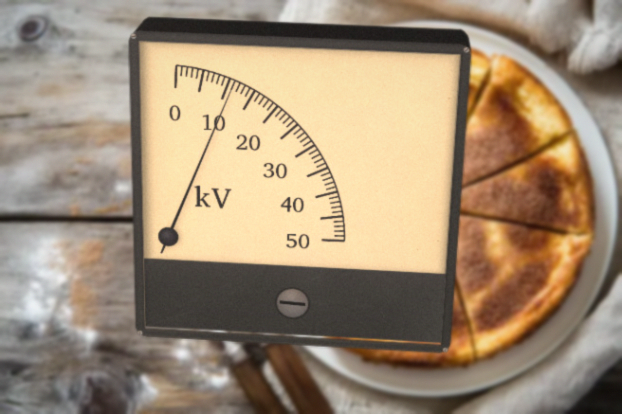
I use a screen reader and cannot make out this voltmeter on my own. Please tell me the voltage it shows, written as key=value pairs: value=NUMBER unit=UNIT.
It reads value=11 unit=kV
